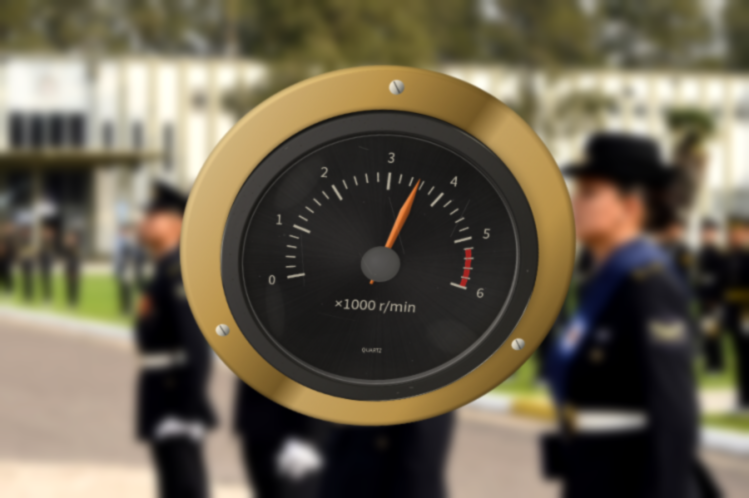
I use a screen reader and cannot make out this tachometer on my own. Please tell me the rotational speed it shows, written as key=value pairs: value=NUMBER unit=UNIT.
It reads value=3500 unit=rpm
